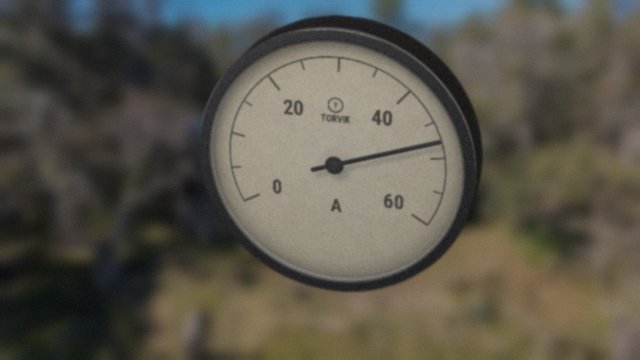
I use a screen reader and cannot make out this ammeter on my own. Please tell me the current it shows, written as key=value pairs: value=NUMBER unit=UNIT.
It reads value=47.5 unit=A
